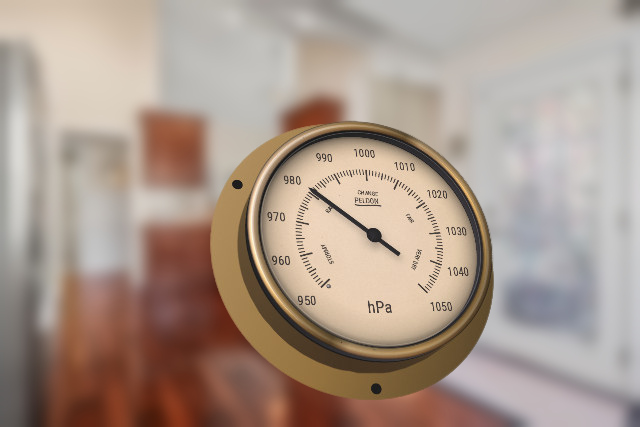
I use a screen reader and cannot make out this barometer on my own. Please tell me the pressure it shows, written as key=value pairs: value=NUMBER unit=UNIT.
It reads value=980 unit=hPa
